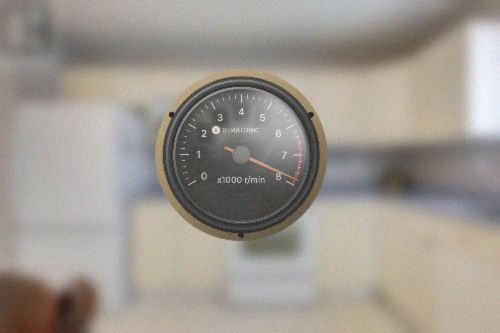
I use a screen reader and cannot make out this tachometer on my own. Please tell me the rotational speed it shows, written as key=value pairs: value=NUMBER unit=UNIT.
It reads value=7800 unit=rpm
